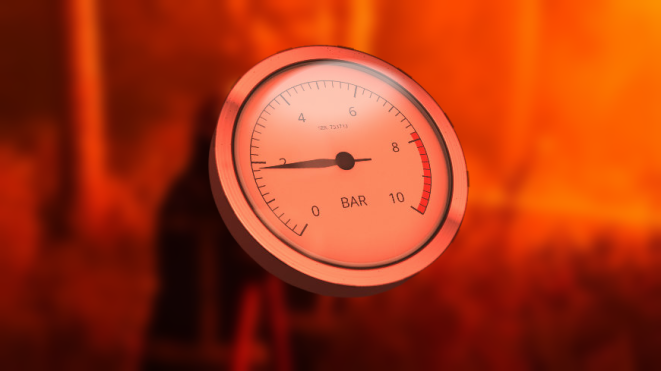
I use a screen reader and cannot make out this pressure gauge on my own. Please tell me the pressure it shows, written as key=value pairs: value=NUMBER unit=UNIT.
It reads value=1.8 unit=bar
